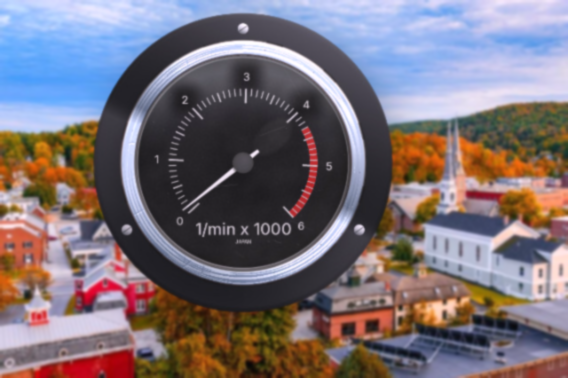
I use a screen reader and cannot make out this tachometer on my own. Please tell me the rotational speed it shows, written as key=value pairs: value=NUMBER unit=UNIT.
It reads value=100 unit=rpm
